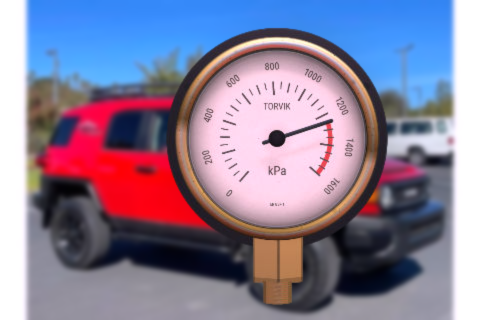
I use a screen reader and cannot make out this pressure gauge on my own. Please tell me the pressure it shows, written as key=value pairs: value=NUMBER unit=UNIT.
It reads value=1250 unit=kPa
